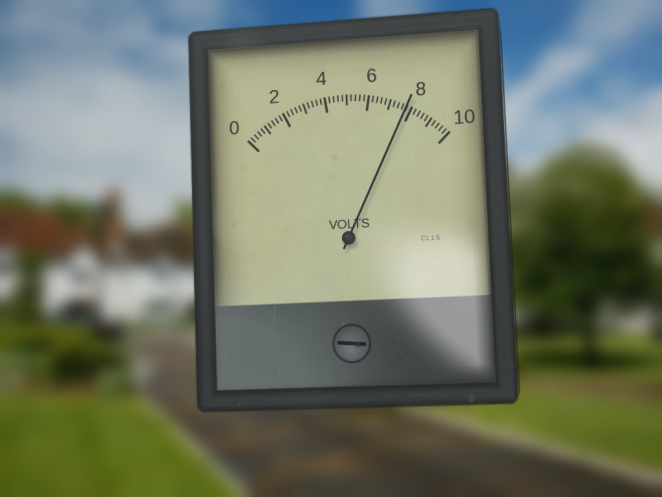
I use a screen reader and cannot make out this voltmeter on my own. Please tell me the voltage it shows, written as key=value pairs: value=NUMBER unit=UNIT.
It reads value=7.8 unit=V
